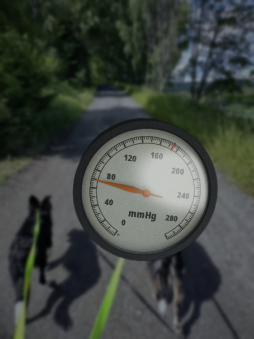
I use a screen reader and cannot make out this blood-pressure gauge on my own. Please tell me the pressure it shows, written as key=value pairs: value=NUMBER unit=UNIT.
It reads value=70 unit=mmHg
